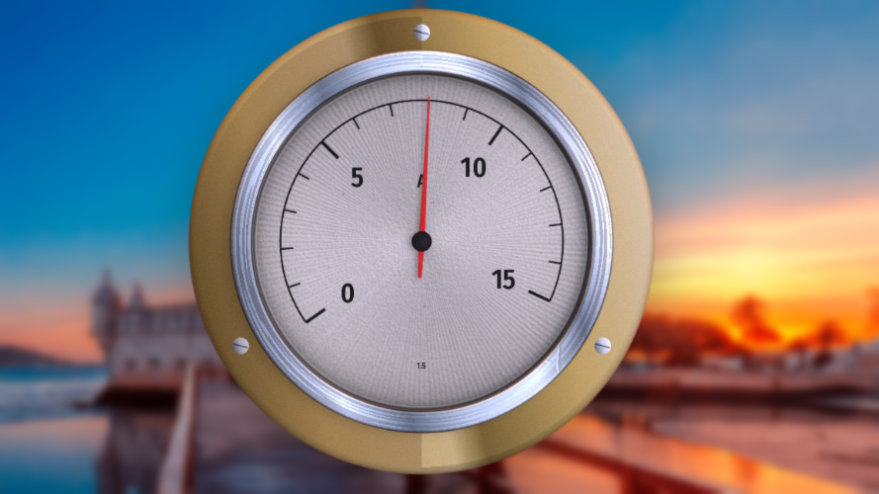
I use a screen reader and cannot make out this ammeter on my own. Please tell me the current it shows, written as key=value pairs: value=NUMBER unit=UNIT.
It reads value=8 unit=A
